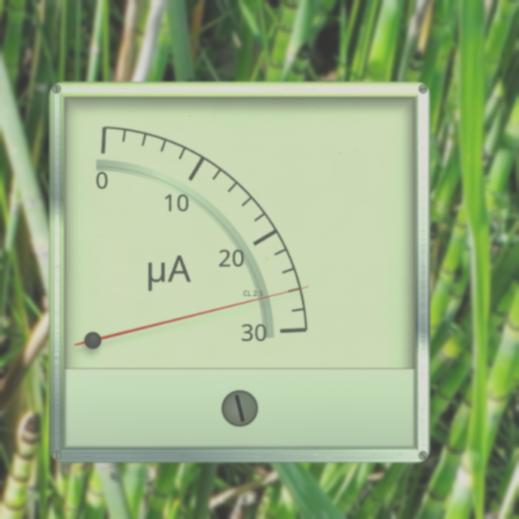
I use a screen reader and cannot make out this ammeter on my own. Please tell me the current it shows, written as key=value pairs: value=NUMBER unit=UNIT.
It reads value=26 unit=µA
